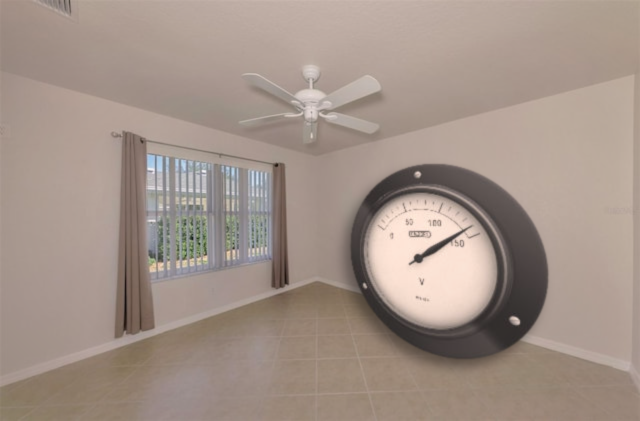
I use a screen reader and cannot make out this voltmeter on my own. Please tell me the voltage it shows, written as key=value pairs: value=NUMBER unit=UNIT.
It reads value=140 unit=V
